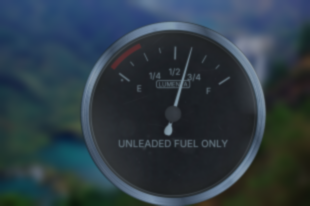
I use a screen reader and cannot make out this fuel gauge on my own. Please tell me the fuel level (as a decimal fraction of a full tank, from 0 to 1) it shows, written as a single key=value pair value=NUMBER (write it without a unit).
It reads value=0.625
